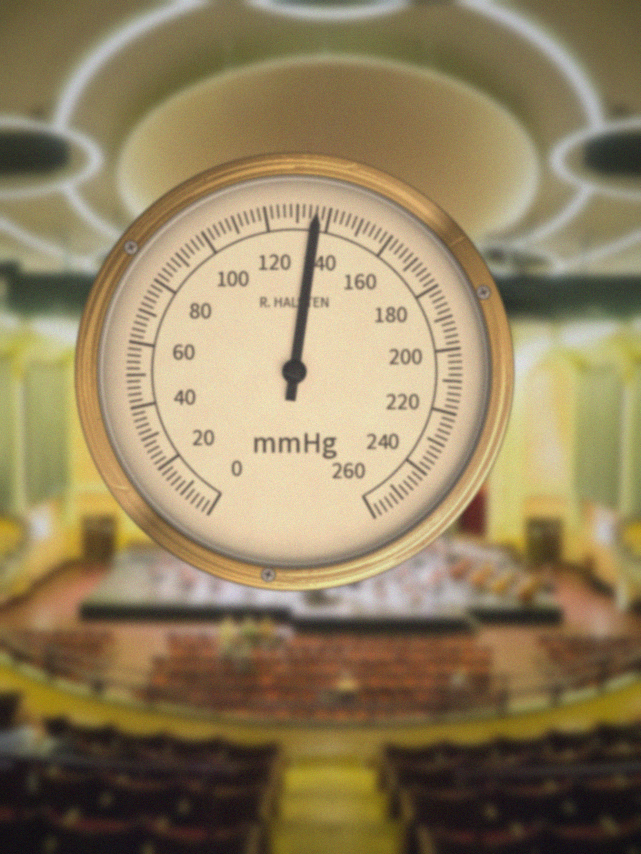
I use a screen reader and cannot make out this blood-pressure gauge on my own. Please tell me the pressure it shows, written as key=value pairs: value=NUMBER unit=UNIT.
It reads value=136 unit=mmHg
